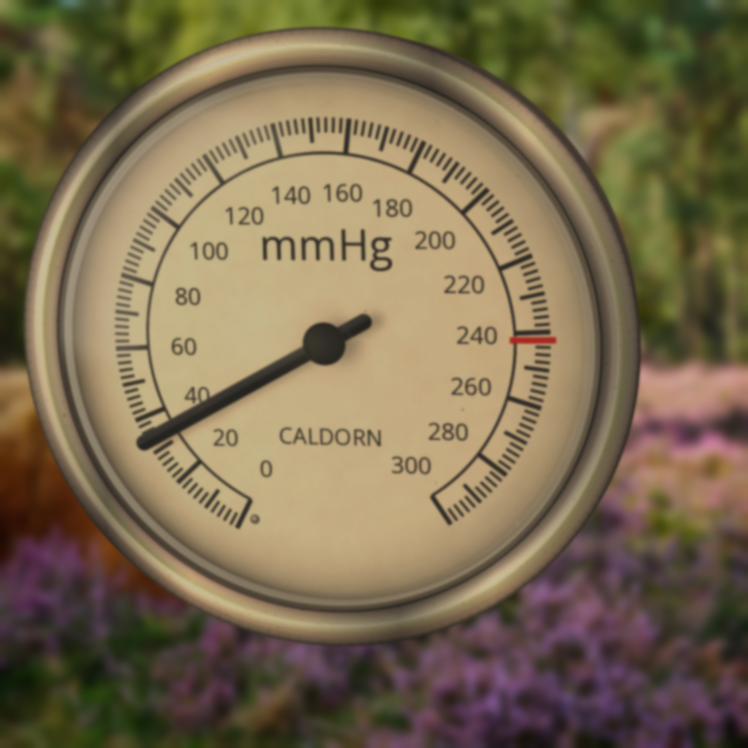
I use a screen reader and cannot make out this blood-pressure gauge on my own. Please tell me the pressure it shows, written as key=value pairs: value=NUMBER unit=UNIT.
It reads value=34 unit=mmHg
